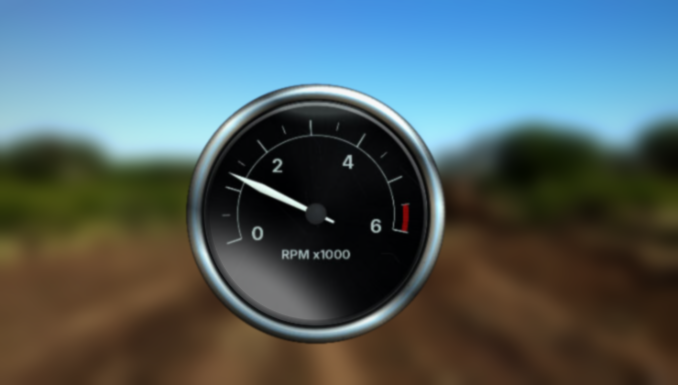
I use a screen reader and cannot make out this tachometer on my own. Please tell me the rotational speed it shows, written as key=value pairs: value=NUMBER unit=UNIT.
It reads value=1250 unit=rpm
